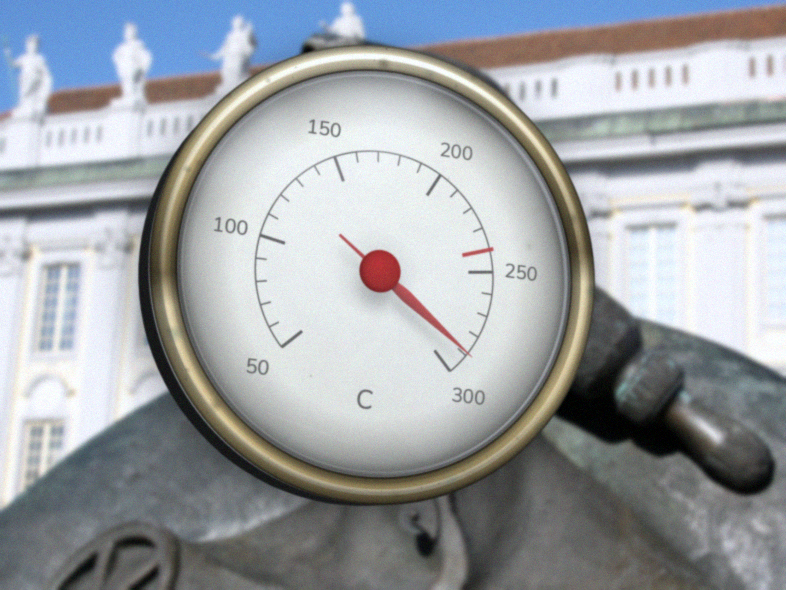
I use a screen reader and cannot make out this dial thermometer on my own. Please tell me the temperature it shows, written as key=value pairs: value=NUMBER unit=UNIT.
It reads value=290 unit=°C
